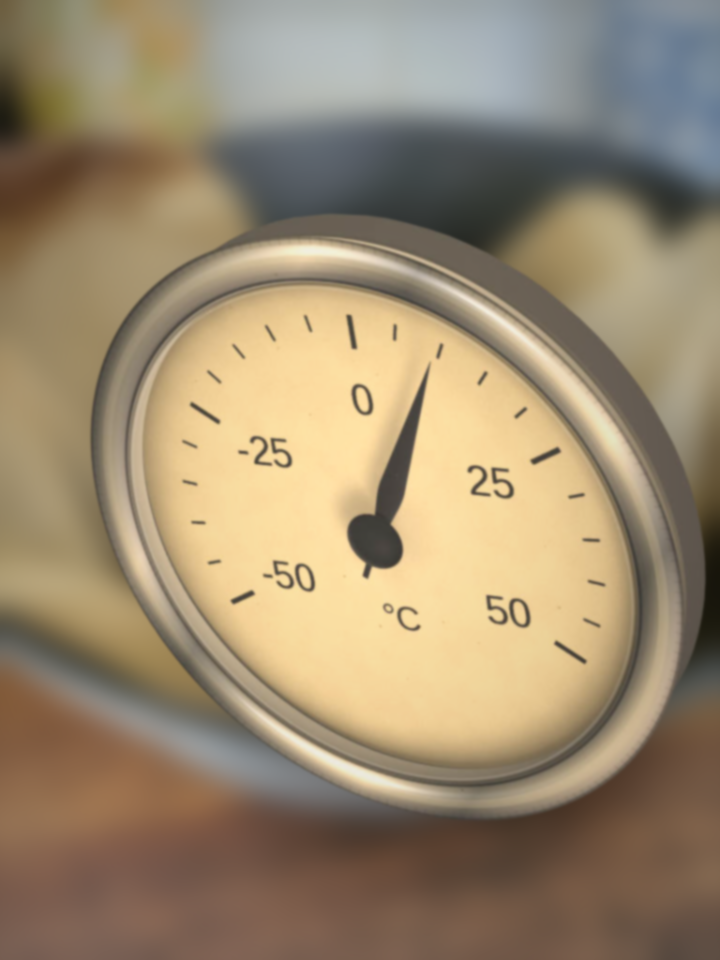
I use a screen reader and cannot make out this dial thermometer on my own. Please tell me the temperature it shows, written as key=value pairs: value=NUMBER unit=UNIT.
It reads value=10 unit=°C
